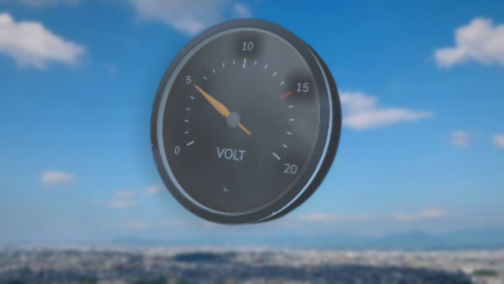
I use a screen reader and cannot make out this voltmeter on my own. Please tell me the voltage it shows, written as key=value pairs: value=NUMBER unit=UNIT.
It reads value=5 unit=V
